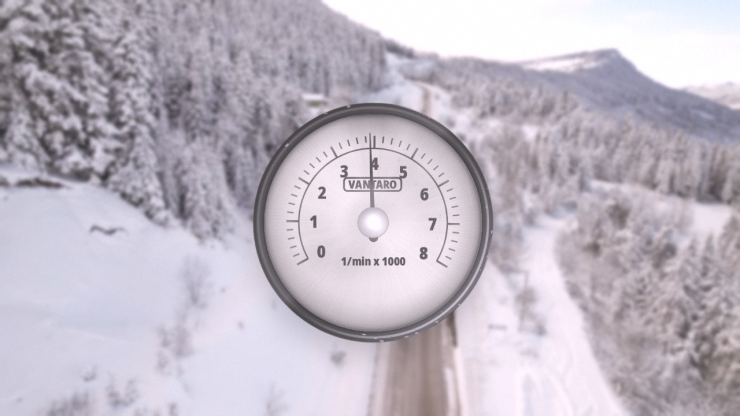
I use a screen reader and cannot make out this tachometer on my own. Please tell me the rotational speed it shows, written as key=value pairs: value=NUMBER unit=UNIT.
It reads value=3900 unit=rpm
